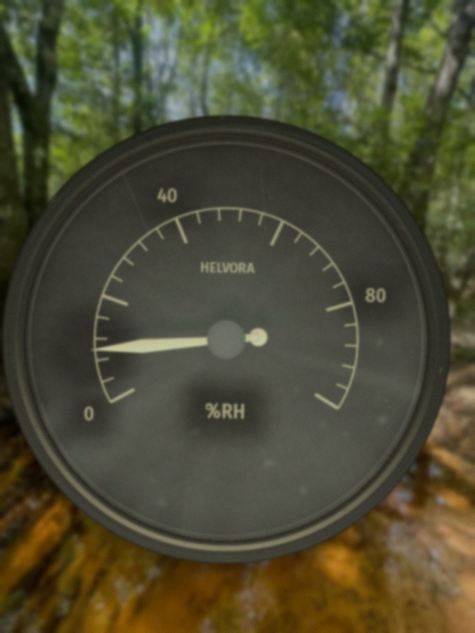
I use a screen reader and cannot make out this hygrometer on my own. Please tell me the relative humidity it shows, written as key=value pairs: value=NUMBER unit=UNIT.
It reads value=10 unit=%
